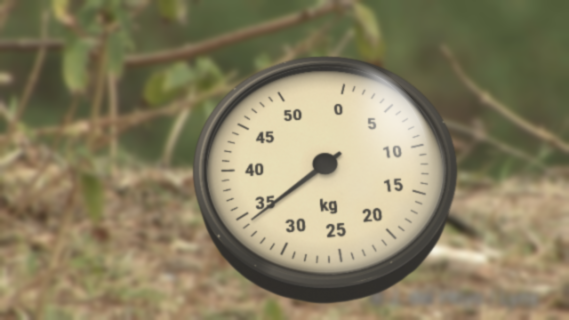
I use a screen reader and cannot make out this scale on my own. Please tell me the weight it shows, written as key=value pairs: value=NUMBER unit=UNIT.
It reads value=34 unit=kg
